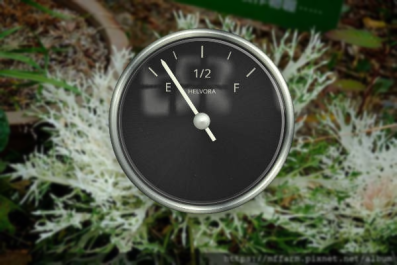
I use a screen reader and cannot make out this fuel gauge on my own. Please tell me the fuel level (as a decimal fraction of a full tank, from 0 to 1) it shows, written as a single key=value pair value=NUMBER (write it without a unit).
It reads value=0.125
